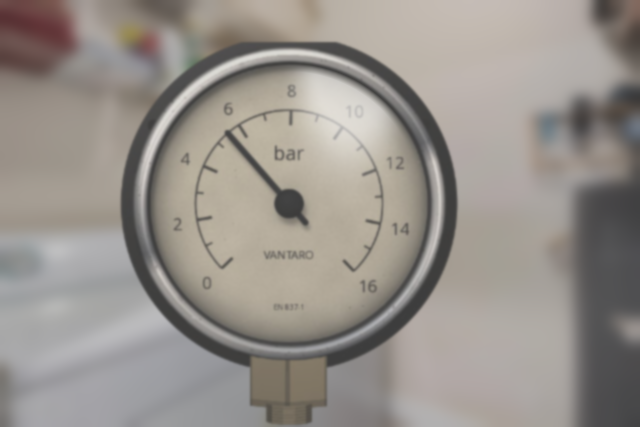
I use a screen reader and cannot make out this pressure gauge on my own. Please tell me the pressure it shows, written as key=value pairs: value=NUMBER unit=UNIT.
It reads value=5.5 unit=bar
